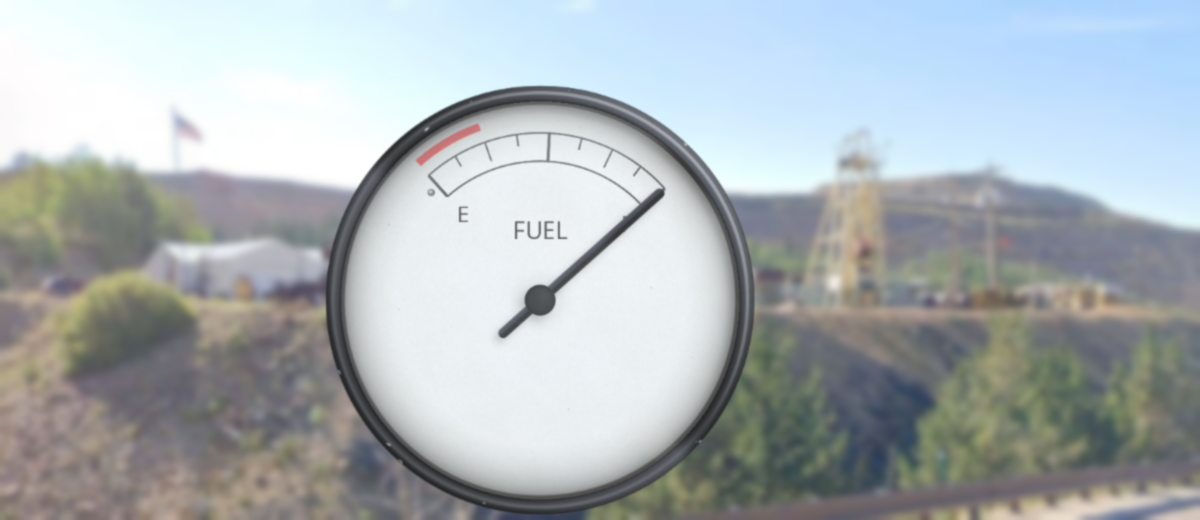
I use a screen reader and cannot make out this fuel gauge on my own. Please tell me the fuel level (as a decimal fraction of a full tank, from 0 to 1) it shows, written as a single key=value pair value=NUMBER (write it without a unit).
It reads value=1
